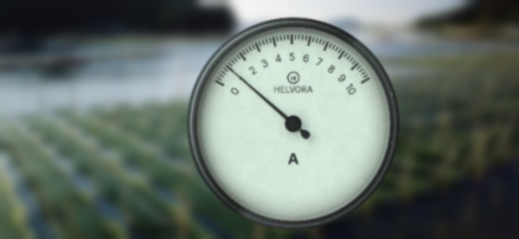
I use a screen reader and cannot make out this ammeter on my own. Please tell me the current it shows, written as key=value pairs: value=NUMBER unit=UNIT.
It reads value=1 unit=A
